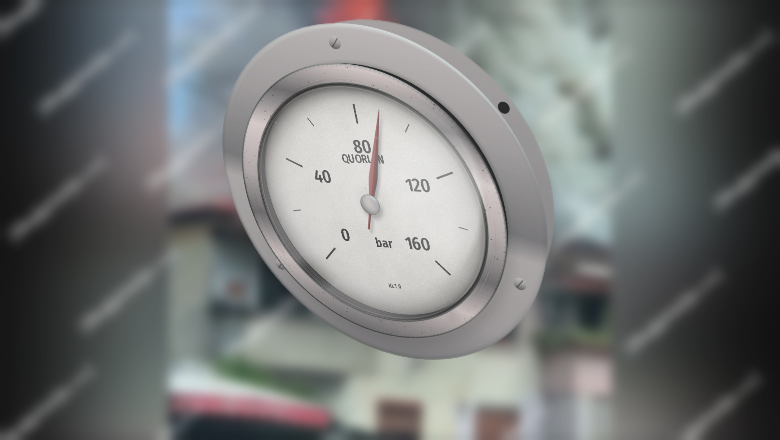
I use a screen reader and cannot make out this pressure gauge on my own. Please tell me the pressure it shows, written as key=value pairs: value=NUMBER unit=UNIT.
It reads value=90 unit=bar
